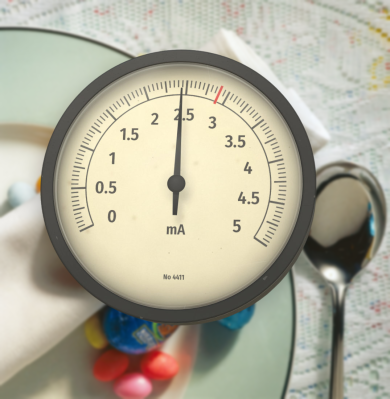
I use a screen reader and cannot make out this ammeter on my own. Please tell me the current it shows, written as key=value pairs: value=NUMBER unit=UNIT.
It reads value=2.45 unit=mA
